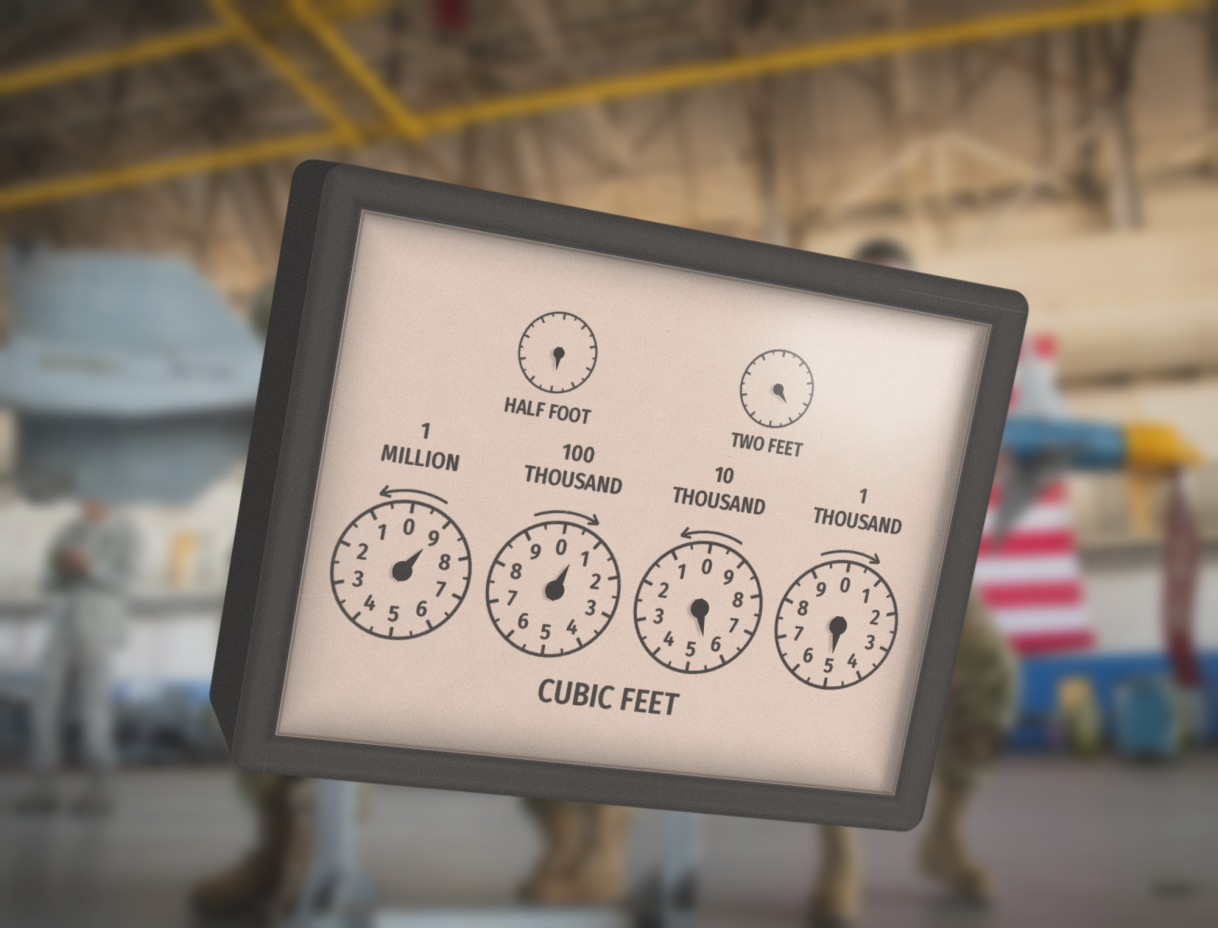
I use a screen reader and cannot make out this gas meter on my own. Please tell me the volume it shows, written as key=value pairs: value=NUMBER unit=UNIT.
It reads value=905500 unit=ft³
